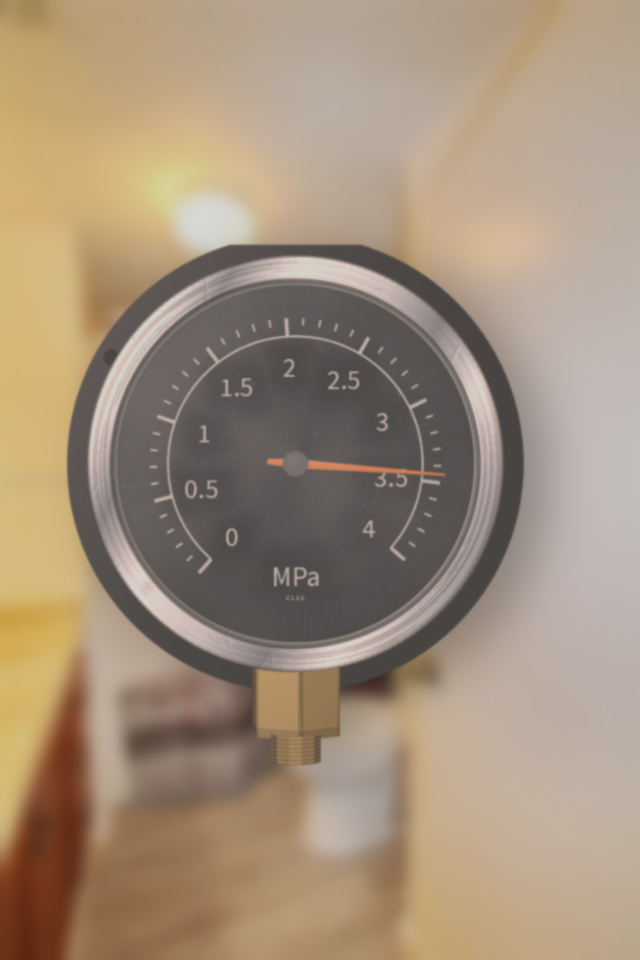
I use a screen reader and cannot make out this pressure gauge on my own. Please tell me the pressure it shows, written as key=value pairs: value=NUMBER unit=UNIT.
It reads value=3.45 unit=MPa
